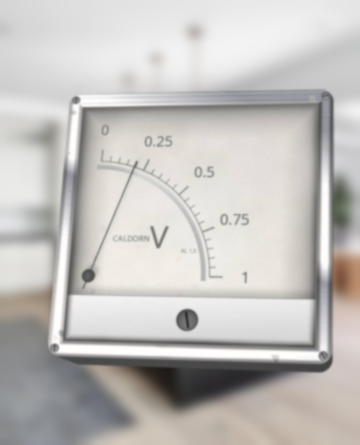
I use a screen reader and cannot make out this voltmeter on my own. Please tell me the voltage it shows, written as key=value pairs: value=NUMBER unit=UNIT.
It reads value=0.2 unit=V
